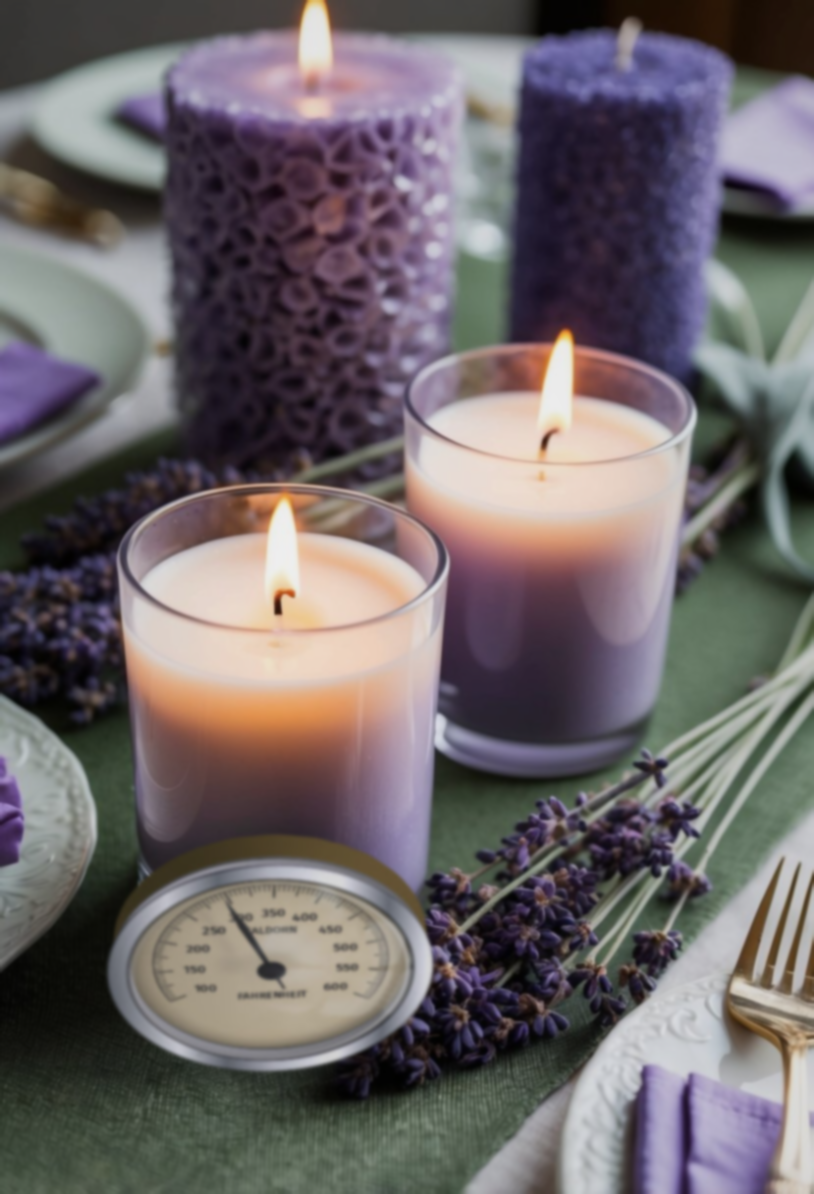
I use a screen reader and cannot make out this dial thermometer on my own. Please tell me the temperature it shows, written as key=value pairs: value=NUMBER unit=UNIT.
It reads value=300 unit=°F
